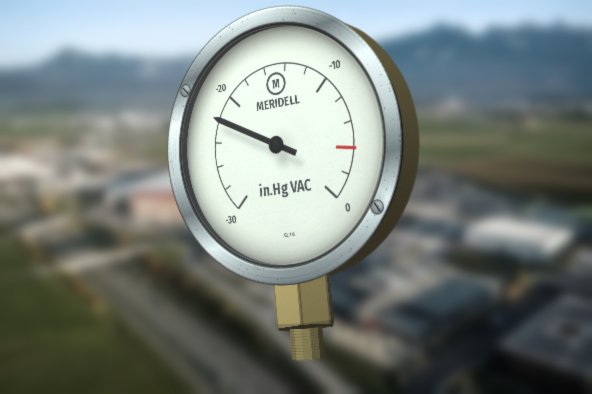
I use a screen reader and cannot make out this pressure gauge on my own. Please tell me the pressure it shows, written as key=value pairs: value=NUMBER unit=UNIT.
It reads value=-22 unit=inHg
